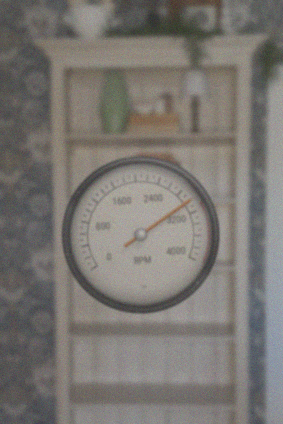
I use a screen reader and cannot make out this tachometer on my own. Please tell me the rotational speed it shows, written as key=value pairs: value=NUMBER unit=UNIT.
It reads value=3000 unit=rpm
